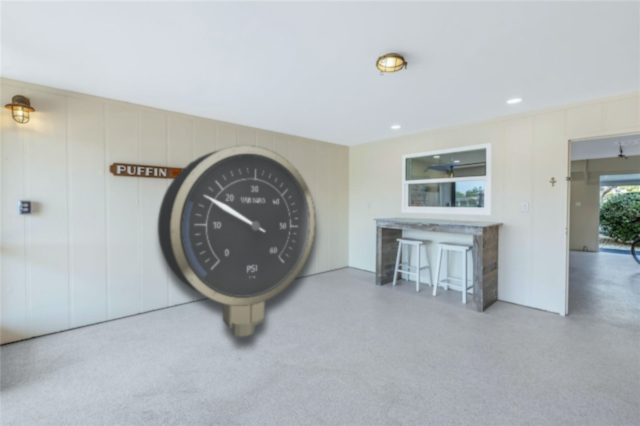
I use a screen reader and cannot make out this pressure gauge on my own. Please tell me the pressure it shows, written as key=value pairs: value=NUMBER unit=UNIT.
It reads value=16 unit=psi
